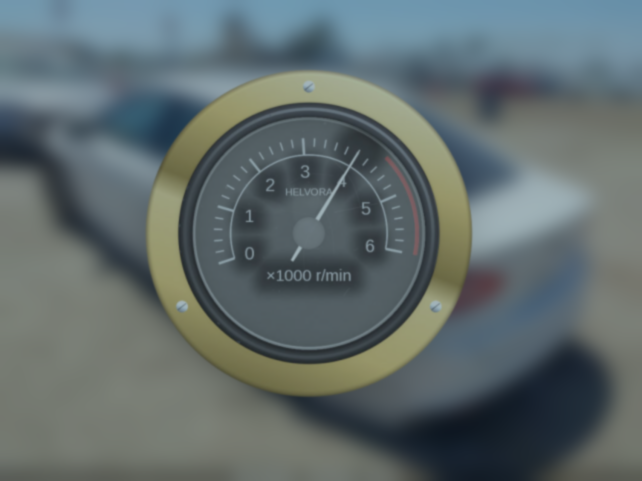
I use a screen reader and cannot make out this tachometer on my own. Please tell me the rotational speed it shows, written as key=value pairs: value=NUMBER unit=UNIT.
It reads value=4000 unit=rpm
